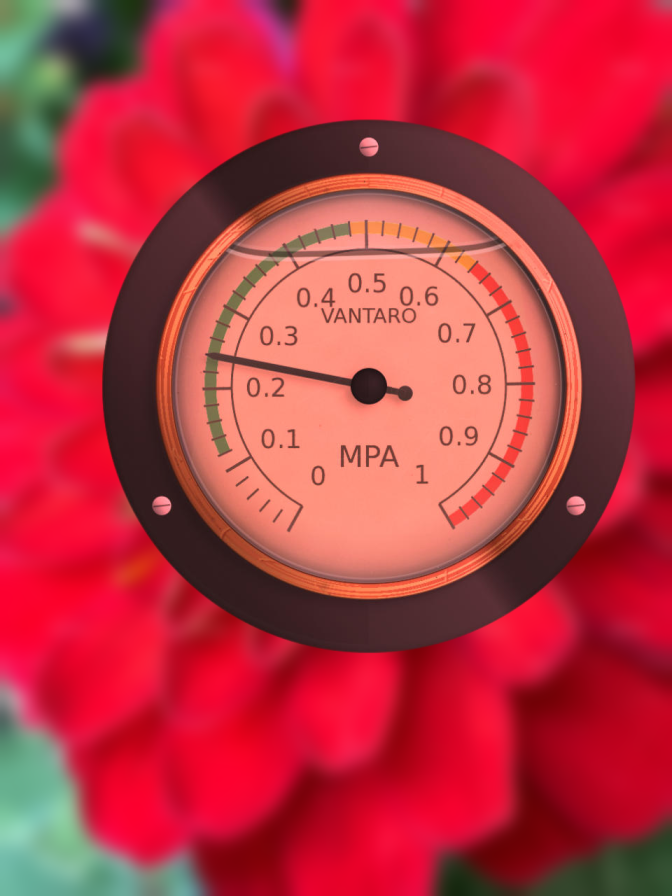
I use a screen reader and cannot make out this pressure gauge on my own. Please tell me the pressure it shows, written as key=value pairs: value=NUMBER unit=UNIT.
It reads value=0.24 unit=MPa
